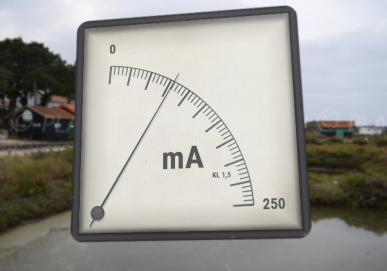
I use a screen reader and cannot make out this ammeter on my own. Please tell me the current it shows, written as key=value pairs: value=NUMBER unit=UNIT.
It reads value=80 unit=mA
